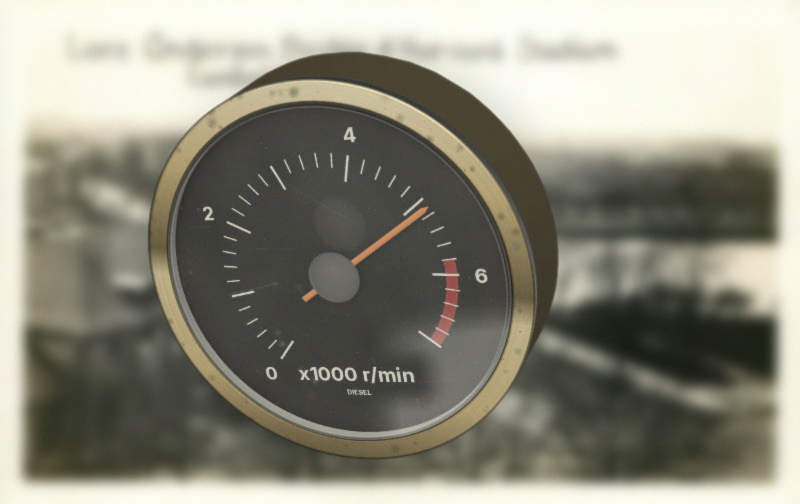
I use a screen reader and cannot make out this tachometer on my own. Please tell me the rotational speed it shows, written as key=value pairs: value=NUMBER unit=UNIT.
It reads value=5100 unit=rpm
